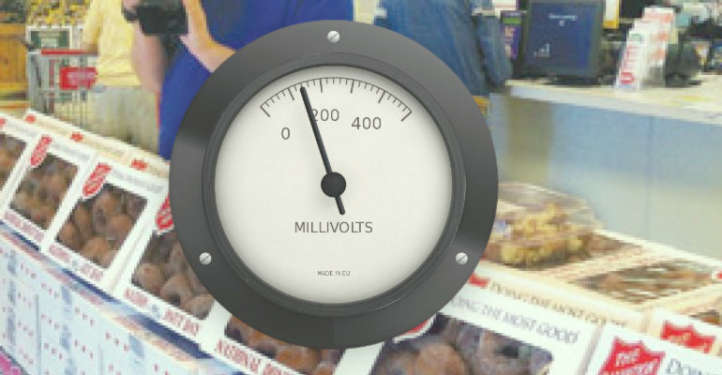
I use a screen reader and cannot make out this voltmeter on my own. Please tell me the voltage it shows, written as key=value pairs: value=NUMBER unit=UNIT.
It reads value=140 unit=mV
